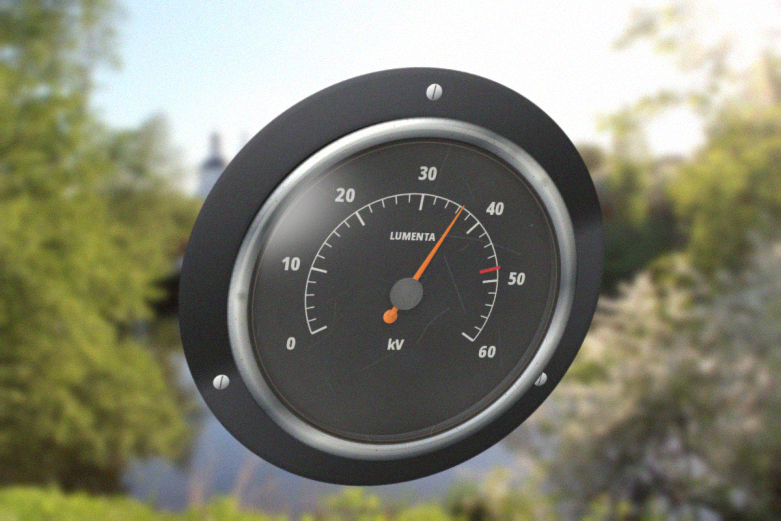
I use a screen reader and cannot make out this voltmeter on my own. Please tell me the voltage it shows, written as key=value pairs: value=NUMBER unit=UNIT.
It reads value=36 unit=kV
